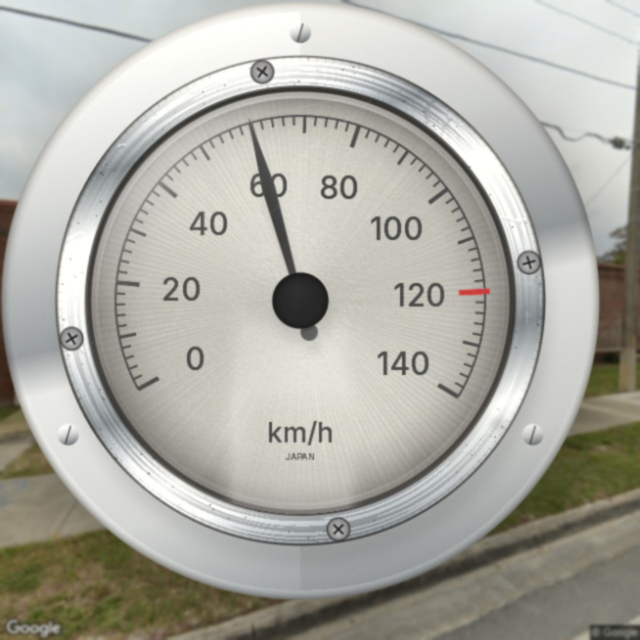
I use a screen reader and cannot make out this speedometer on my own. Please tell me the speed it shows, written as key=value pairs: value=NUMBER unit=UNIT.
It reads value=60 unit=km/h
